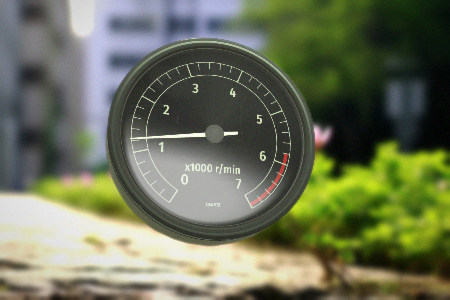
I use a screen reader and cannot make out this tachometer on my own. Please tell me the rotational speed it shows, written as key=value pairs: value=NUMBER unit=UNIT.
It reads value=1200 unit=rpm
